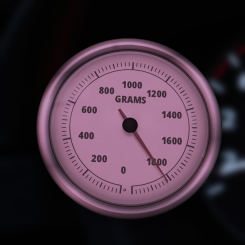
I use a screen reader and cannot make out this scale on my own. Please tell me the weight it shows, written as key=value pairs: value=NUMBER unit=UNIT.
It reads value=1820 unit=g
